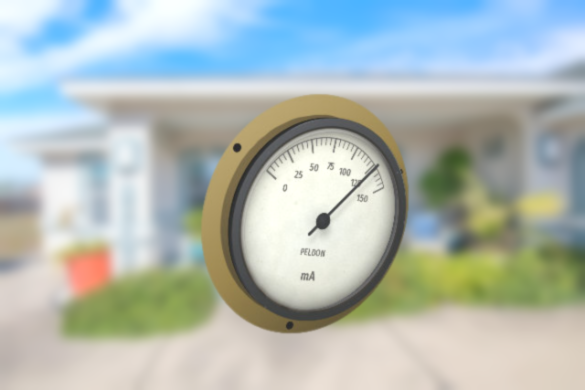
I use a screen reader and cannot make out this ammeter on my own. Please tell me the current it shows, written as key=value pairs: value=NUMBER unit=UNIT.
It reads value=125 unit=mA
